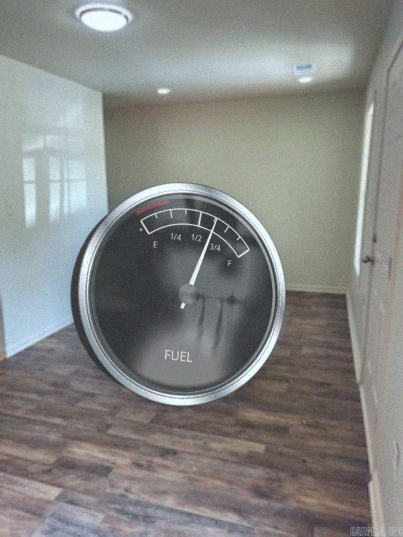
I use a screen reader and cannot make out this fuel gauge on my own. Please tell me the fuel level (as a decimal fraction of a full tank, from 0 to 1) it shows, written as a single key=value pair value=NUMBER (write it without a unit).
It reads value=0.625
